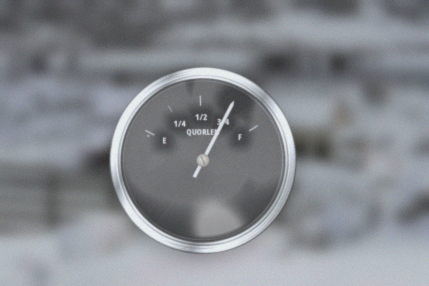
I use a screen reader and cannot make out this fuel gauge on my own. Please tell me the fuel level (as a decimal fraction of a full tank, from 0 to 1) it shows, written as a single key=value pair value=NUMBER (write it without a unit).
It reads value=0.75
